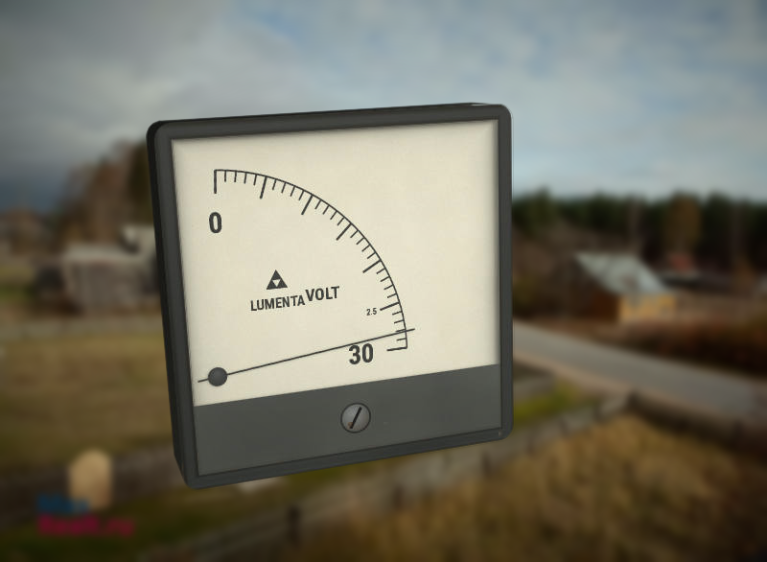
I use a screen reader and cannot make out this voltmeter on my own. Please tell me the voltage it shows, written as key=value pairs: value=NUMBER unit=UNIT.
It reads value=28 unit=V
